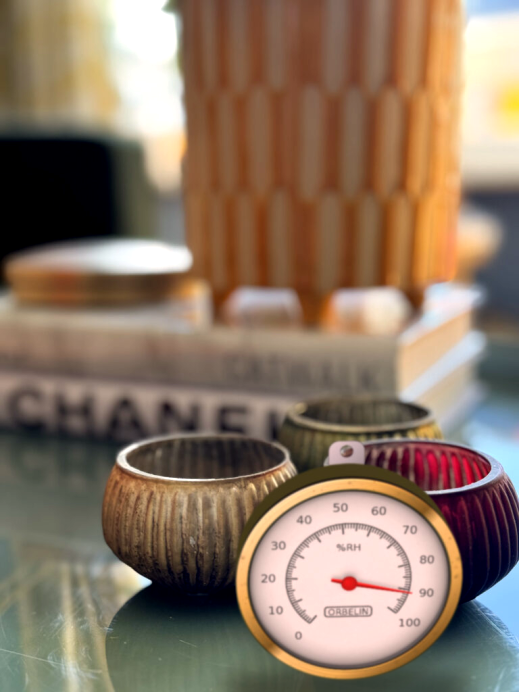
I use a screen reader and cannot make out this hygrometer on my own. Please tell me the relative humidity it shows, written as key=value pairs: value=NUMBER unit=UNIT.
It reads value=90 unit=%
